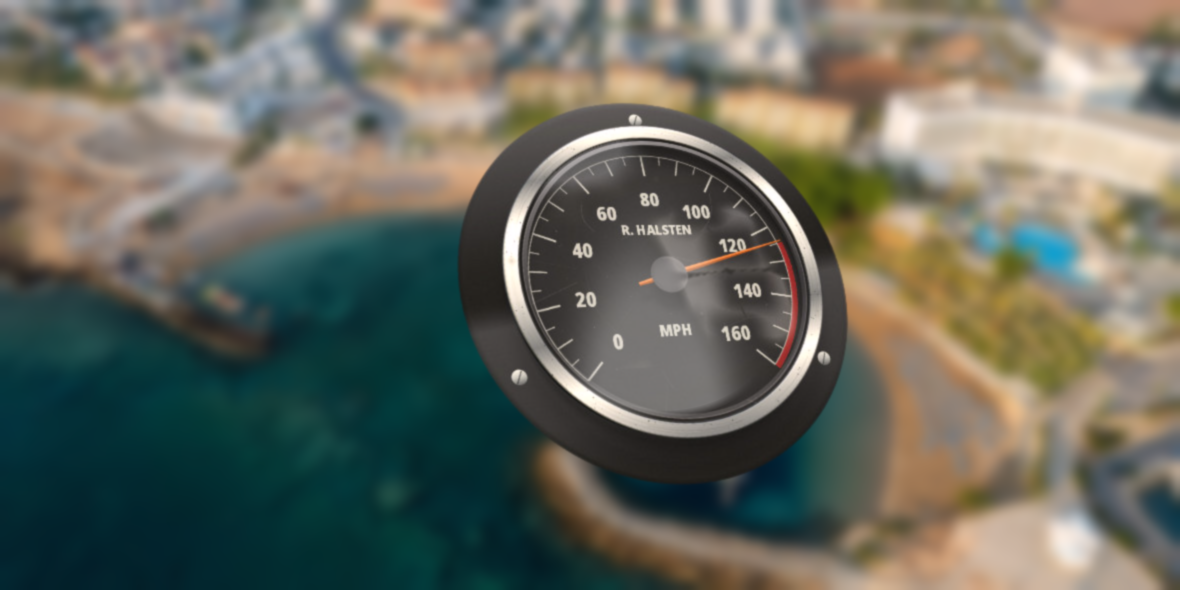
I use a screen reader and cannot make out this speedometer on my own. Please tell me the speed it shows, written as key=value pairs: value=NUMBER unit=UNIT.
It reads value=125 unit=mph
